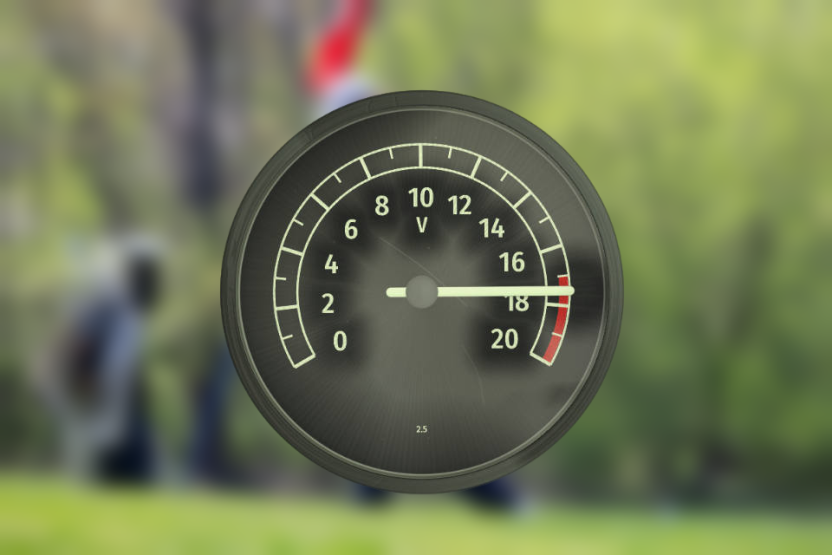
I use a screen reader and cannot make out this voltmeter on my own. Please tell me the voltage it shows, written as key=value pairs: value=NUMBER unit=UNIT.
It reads value=17.5 unit=V
